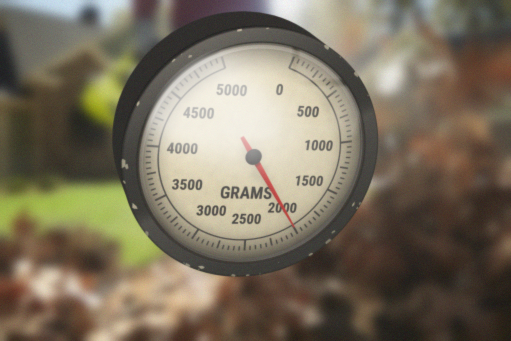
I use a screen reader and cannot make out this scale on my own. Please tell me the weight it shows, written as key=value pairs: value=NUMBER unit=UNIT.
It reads value=2000 unit=g
